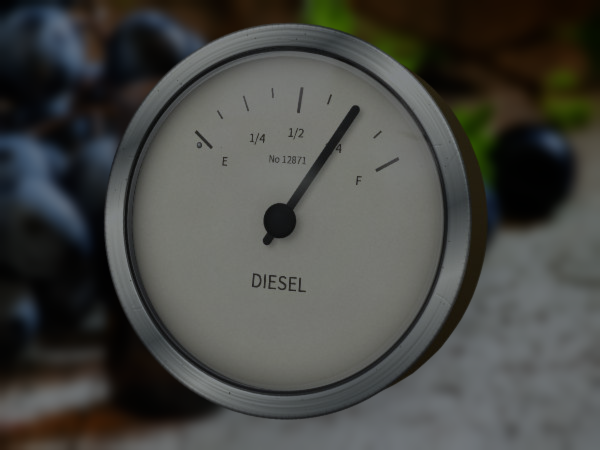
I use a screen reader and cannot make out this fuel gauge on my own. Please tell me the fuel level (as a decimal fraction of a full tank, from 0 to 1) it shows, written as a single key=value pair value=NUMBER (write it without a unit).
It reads value=0.75
